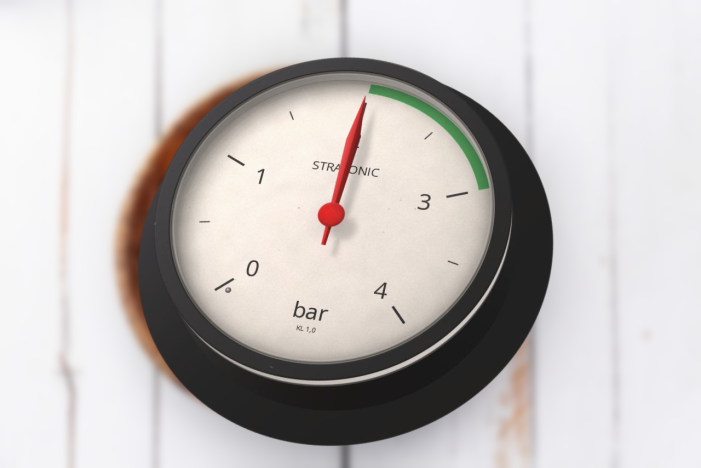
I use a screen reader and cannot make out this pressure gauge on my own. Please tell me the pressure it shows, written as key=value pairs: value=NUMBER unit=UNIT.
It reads value=2 unit=bar
